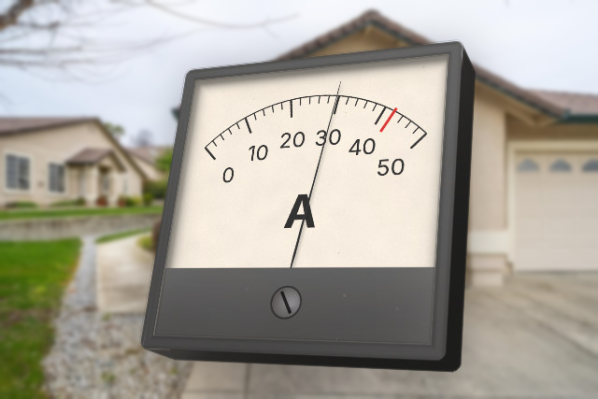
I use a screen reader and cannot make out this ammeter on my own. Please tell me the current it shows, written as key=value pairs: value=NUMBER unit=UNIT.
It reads value=30 unit=A
